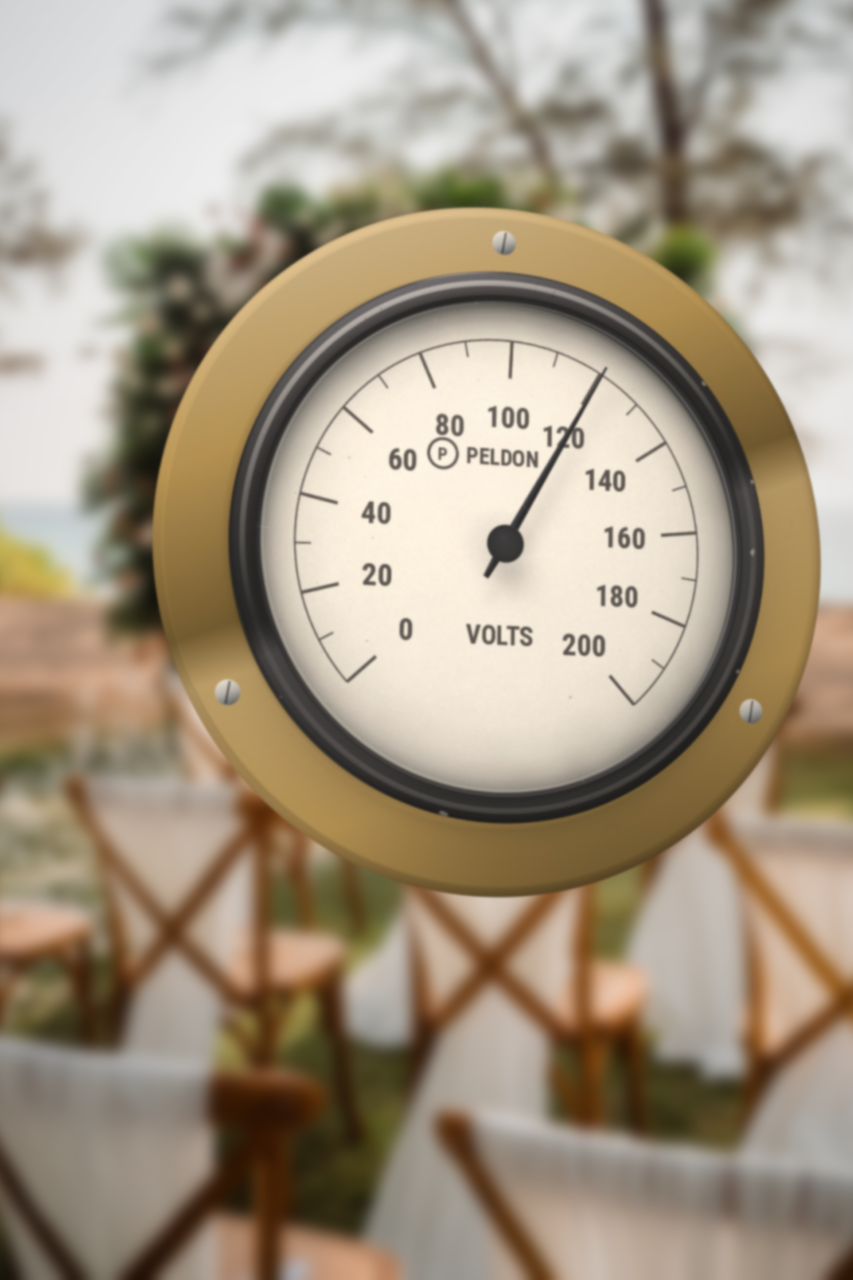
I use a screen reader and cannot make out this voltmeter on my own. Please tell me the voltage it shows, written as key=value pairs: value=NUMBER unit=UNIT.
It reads value=120 unit=V
